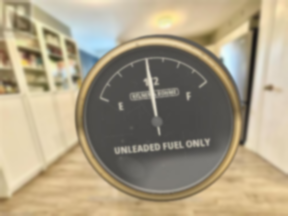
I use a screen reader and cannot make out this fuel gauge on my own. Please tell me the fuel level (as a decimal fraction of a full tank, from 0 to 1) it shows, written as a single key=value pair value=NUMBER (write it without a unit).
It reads value=0.5
